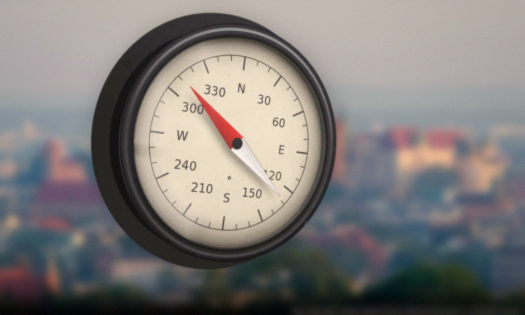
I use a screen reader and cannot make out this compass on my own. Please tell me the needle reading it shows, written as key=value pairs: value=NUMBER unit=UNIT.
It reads value=310 unit=°
